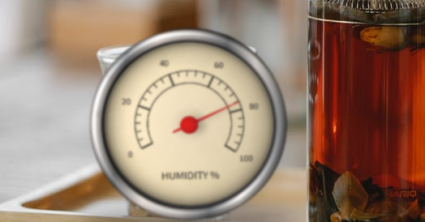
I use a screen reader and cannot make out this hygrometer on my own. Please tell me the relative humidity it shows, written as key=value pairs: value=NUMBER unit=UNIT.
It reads value=76 unit=%
